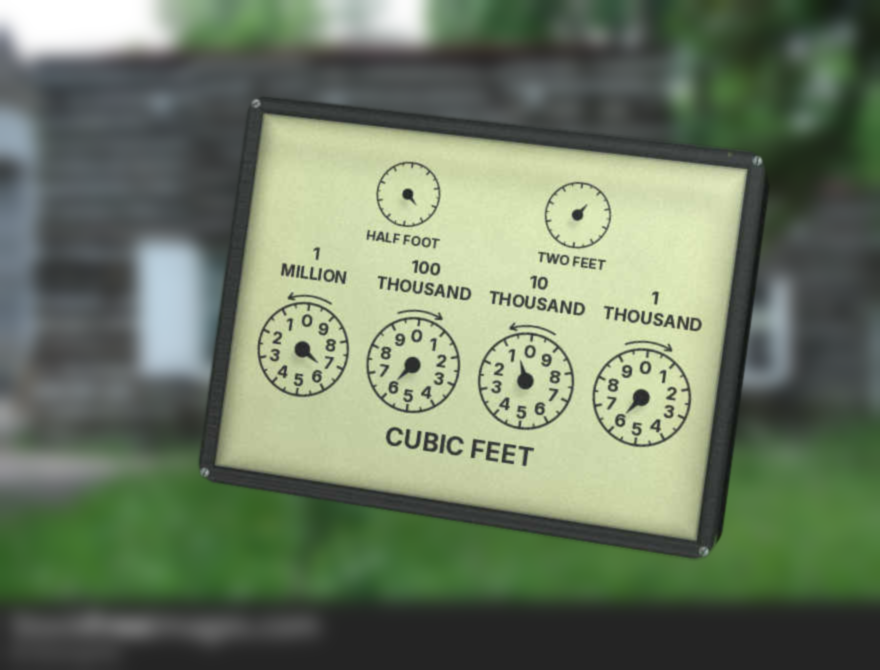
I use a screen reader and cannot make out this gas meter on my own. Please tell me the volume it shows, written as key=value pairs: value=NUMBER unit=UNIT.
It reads value=660600 unit=ft³
